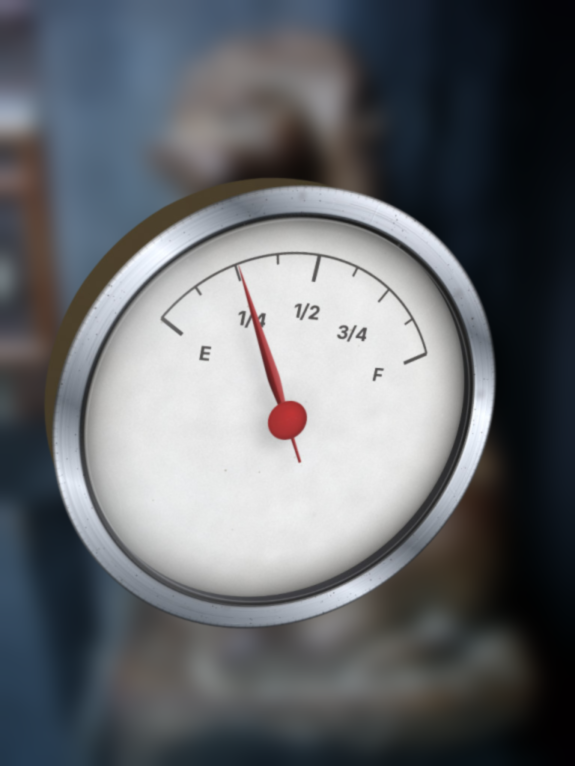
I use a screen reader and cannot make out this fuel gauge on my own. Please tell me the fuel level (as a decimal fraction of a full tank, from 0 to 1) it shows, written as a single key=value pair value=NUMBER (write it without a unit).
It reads value=0.25
